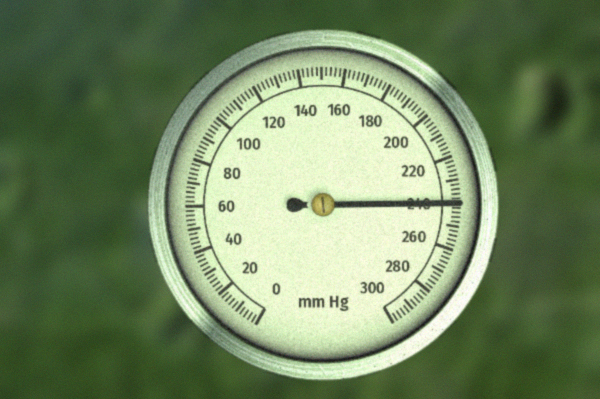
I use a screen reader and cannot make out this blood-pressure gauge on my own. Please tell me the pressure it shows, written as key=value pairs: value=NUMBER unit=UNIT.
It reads value=240 unit=mmHg
